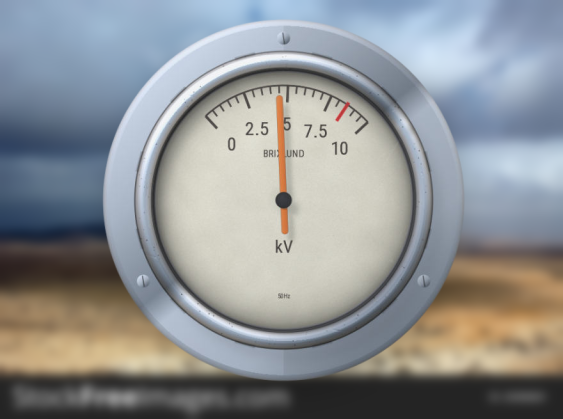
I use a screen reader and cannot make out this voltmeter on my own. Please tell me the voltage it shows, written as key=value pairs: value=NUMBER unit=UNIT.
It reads value=4.5 unit=kV
